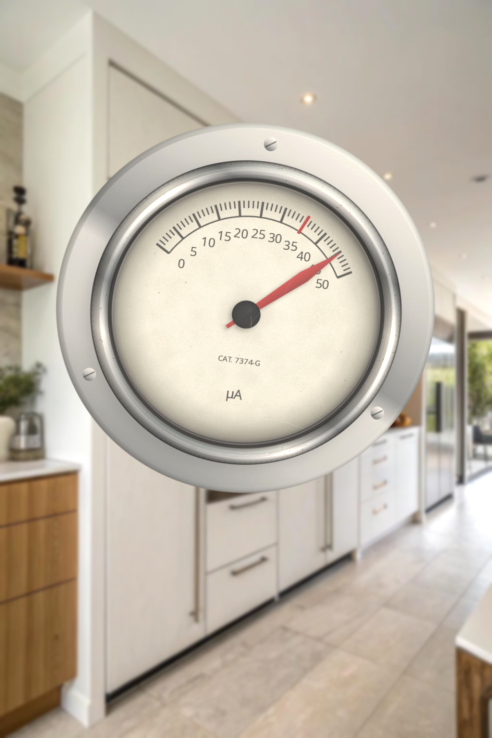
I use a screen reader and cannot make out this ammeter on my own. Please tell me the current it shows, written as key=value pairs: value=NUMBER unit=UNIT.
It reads value=45 unit=µA
